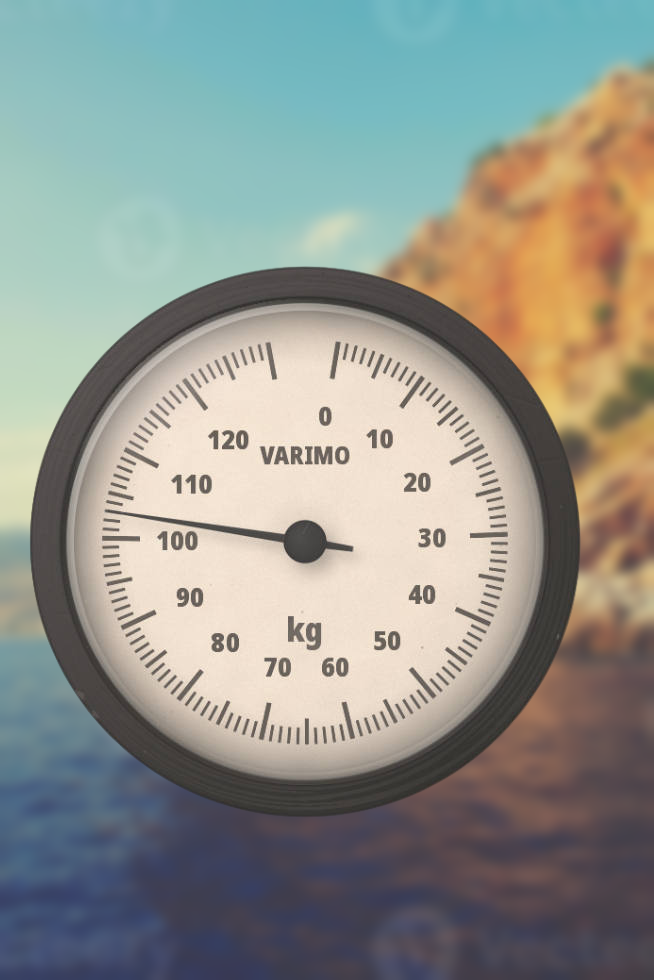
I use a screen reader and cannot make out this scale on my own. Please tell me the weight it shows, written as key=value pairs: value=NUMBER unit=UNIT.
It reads value=103 unit=kg
